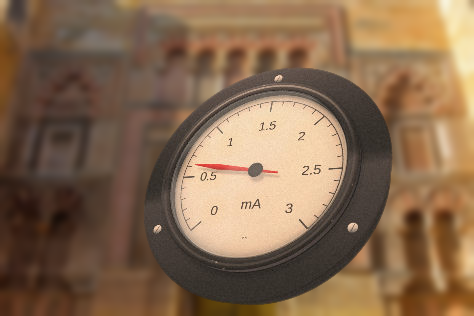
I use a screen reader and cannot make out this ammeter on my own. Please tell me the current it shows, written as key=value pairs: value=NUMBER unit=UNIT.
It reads value=0.6 unit=mA
